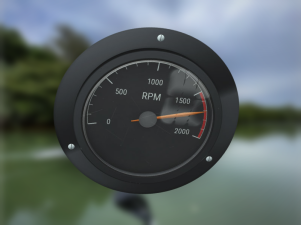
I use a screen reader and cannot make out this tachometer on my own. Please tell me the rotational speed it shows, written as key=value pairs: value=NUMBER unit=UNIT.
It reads value=1700 unit=rpm
